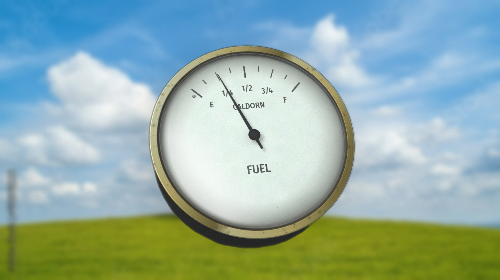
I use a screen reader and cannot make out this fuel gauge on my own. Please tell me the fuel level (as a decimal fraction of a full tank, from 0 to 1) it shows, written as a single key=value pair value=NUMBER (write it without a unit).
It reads value=0.25
